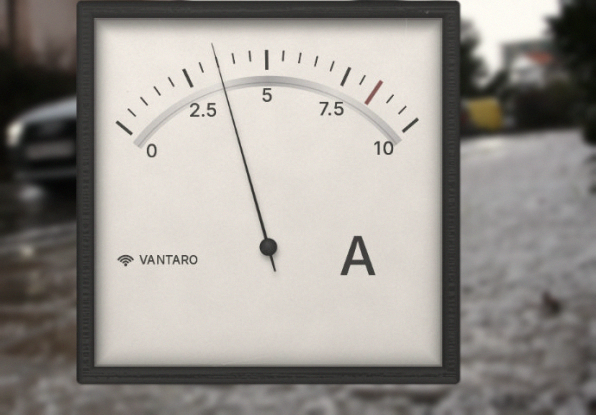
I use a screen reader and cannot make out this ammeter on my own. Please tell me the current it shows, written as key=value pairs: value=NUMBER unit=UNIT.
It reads value=3.5 unit=A
